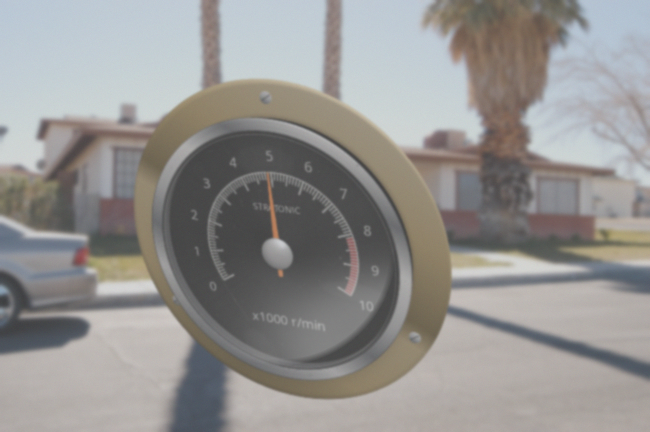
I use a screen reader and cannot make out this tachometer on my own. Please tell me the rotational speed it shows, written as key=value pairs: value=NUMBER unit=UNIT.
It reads value=5000 unit=rpm
